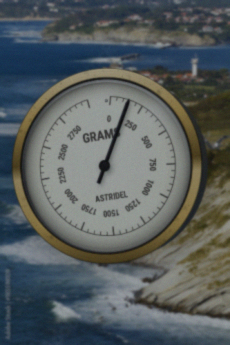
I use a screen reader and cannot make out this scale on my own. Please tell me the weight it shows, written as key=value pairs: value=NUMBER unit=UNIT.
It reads value=150 unit=g
